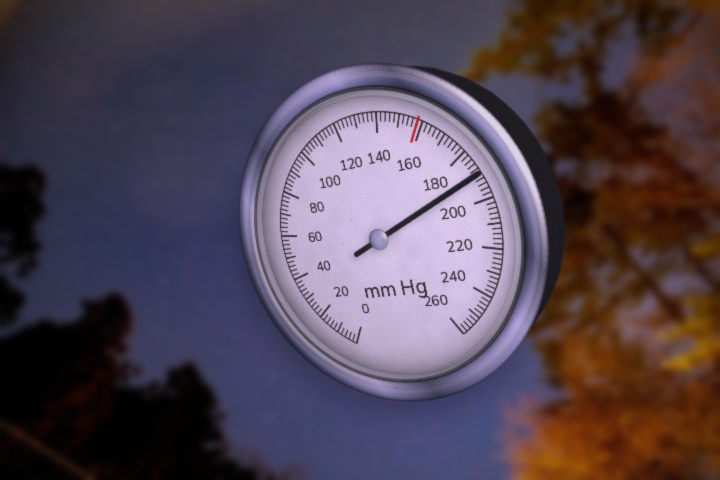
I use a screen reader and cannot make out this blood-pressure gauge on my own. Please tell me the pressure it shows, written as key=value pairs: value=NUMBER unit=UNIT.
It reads value=190 unit=mmHg
